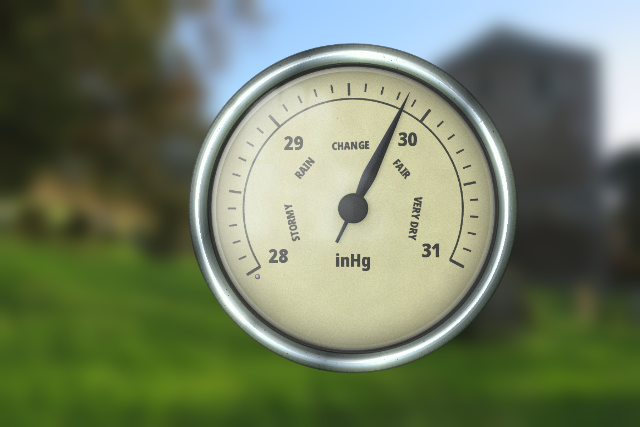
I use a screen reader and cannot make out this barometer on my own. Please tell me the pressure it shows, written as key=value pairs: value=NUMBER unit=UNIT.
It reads value=29.85 unit=inHg
